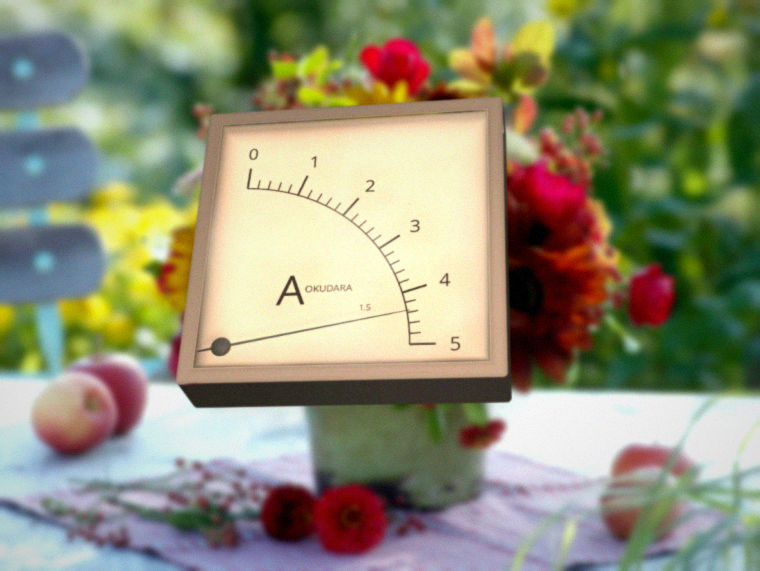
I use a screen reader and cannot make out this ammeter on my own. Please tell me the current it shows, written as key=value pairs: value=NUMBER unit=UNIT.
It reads value=4.4 unit=A
